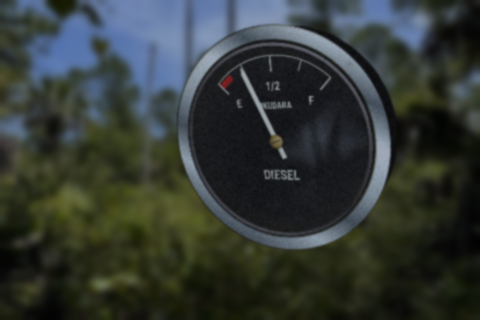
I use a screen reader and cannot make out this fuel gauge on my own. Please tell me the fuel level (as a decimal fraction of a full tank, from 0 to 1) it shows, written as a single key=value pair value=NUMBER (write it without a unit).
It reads value=0.25
